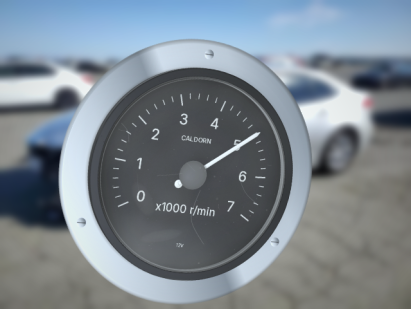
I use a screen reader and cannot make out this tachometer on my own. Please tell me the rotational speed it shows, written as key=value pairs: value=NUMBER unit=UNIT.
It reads value=5000 unit=rpm
